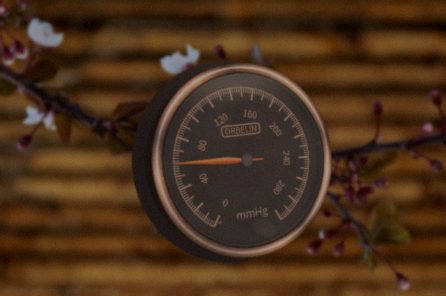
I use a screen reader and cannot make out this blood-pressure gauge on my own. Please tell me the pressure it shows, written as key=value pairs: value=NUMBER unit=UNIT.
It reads value=60 unit=mmHg
